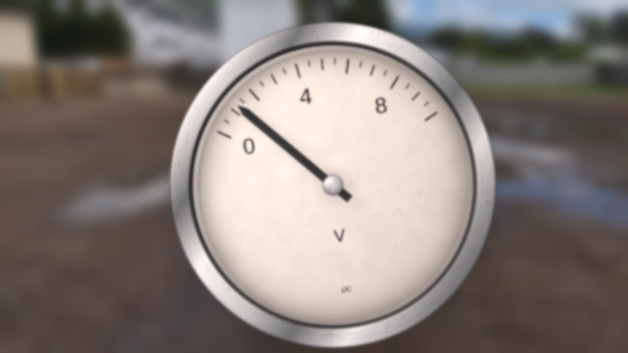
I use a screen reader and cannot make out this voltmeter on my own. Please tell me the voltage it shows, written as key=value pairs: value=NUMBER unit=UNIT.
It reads value=1.25 unit=V
